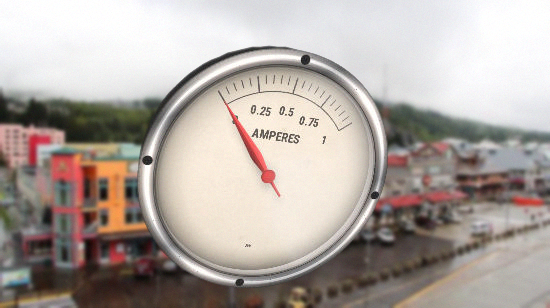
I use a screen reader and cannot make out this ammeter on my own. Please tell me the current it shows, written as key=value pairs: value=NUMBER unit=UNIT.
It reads value=0 unit=A
